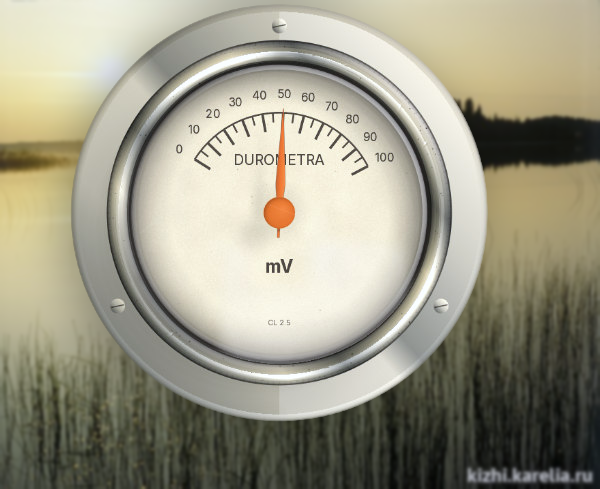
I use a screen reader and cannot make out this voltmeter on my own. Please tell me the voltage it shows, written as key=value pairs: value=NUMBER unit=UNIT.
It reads value=50 unit=mV
